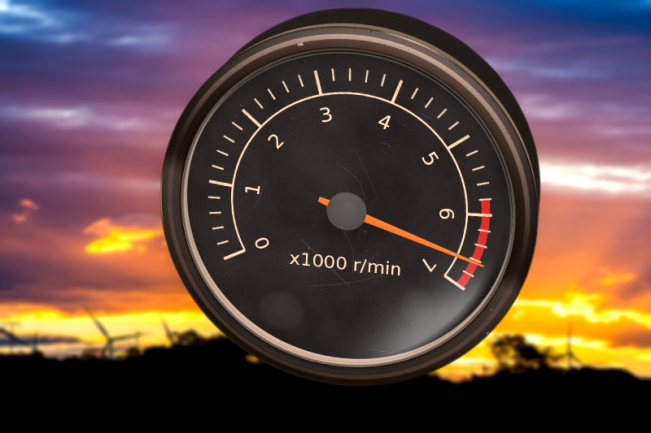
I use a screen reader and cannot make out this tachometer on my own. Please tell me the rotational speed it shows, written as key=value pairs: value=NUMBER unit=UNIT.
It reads value=6600 unit=rpm
